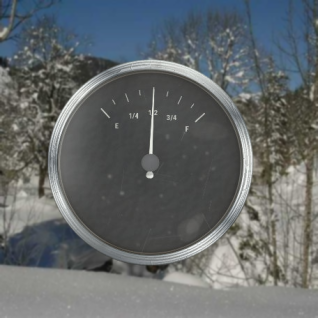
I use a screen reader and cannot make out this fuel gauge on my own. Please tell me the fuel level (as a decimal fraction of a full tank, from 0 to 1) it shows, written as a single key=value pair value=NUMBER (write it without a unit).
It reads value=0.5
